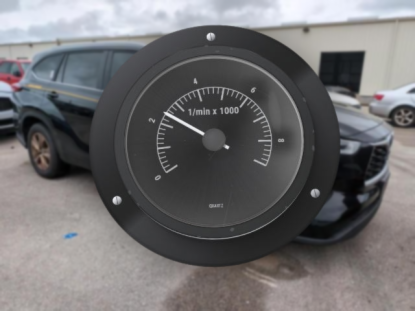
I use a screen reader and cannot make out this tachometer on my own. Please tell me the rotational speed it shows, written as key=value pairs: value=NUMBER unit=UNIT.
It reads value=2400 unit=rpm
